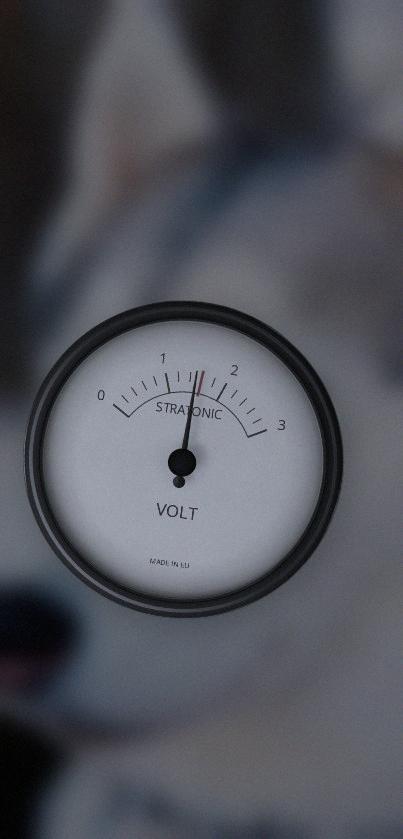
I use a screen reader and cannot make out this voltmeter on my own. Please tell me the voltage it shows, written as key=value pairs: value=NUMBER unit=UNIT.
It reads value=1.5 unit=V
